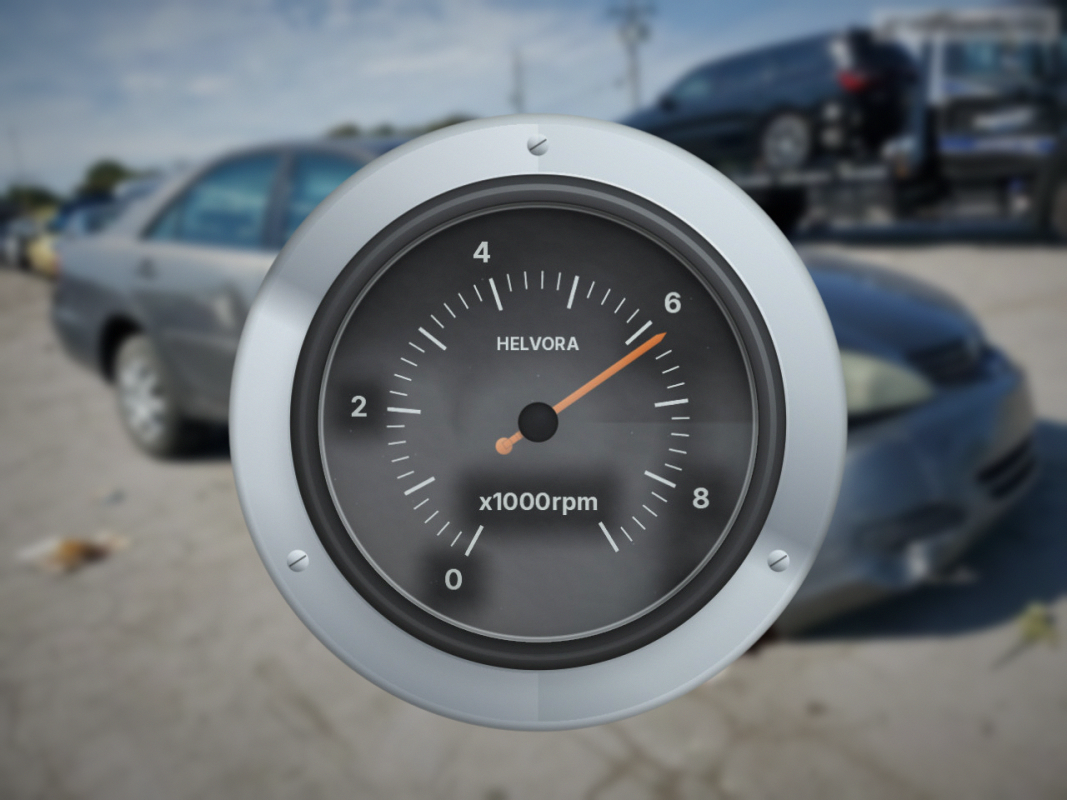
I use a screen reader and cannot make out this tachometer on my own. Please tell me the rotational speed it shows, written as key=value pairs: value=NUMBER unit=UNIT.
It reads value=6200 unit=rpm
